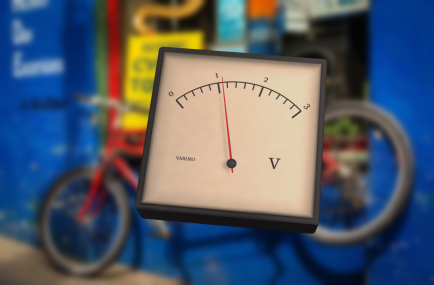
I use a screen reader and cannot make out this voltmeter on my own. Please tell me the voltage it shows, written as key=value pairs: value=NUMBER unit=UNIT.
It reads value=1.1 unit=V
